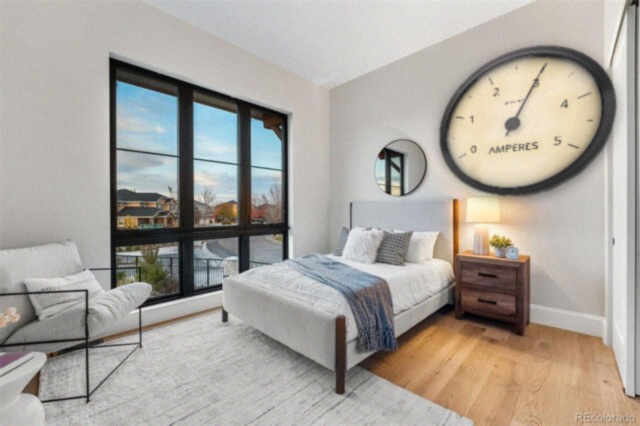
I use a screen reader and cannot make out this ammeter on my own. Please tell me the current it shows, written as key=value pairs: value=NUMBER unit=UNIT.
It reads value=3 unit=A
